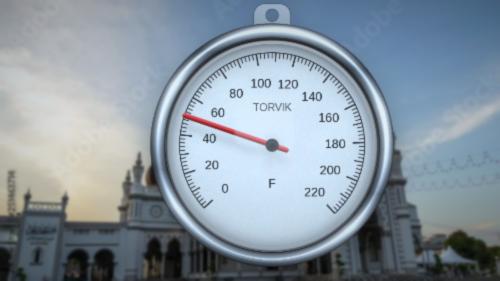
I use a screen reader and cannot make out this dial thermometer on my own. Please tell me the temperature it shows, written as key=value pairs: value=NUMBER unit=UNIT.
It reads value=50 unit=°F
